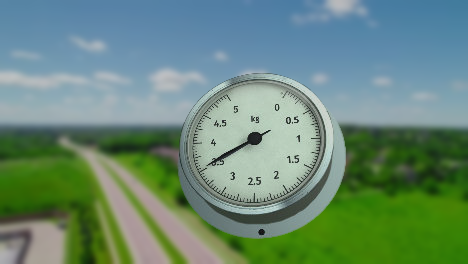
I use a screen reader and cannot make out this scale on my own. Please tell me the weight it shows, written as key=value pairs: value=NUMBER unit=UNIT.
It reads value=3.5 unit=kg
